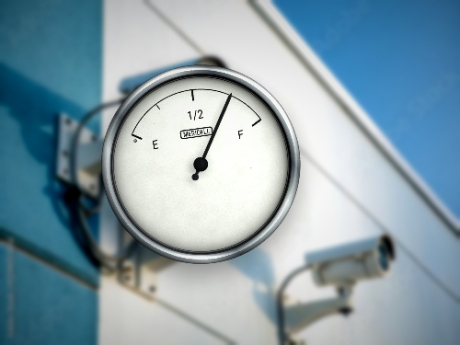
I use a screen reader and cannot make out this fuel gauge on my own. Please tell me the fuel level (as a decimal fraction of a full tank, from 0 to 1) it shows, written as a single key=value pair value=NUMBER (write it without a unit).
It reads value=0.75
